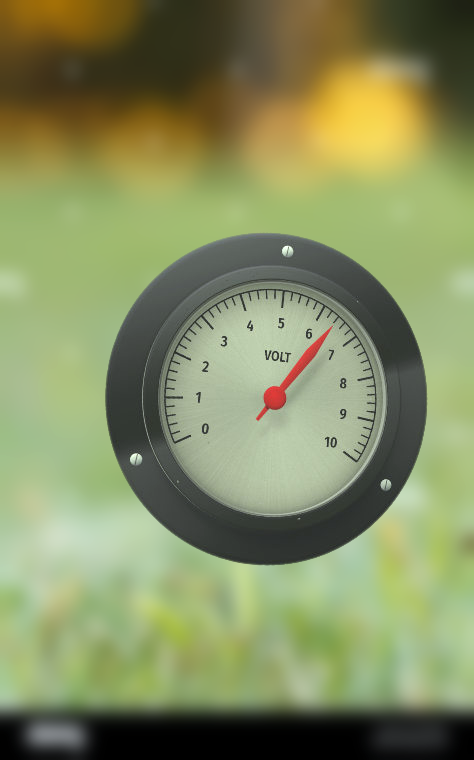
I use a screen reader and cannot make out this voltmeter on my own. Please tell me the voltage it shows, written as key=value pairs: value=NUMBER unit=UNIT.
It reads value=6.4 unit=V
